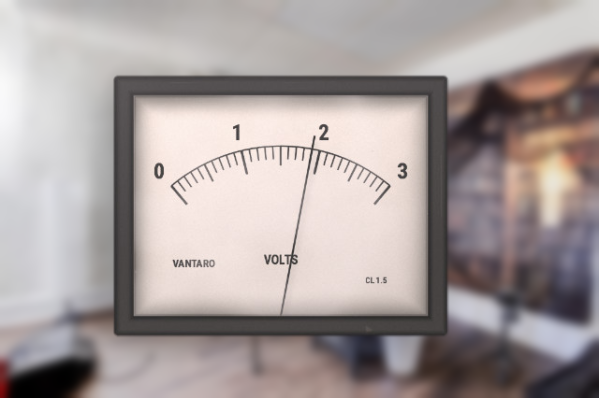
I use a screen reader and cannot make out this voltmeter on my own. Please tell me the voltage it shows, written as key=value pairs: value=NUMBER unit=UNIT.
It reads value=1.9 unit=V
